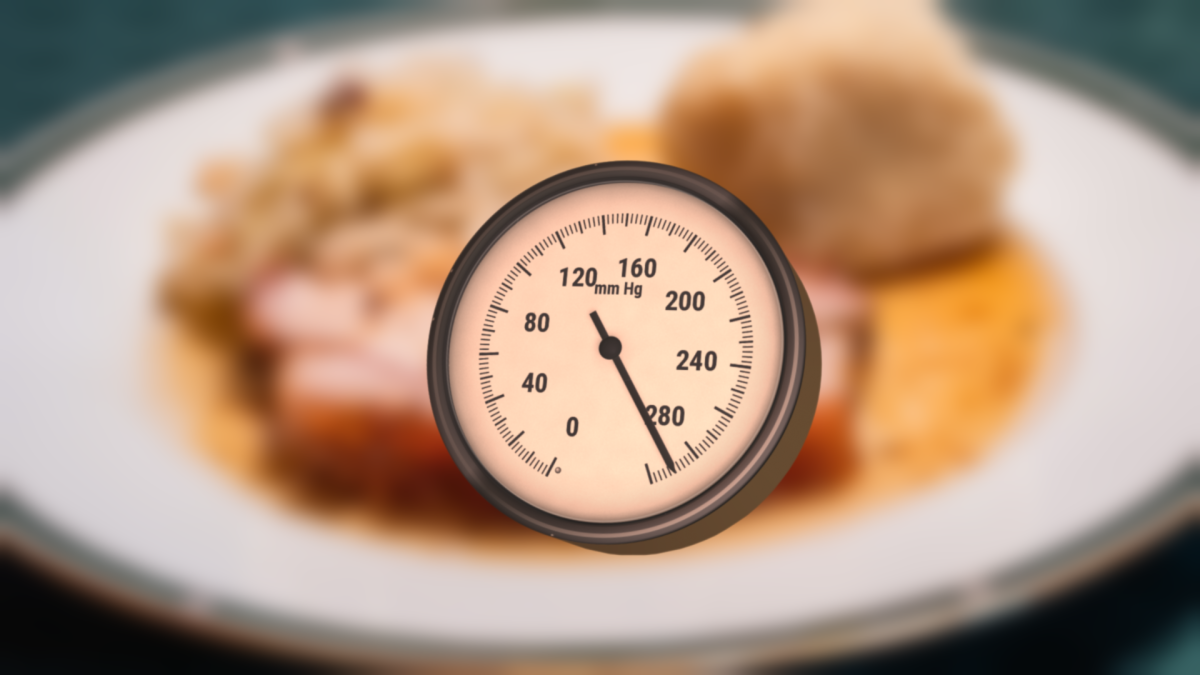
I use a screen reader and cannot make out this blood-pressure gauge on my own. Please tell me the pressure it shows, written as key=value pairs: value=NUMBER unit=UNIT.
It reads value=290 unit=mmHg
